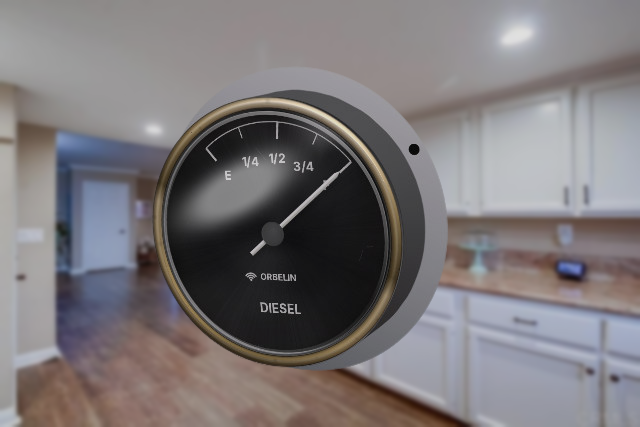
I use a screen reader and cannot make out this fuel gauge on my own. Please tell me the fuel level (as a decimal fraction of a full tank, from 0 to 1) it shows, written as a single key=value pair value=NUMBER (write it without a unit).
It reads value=1
